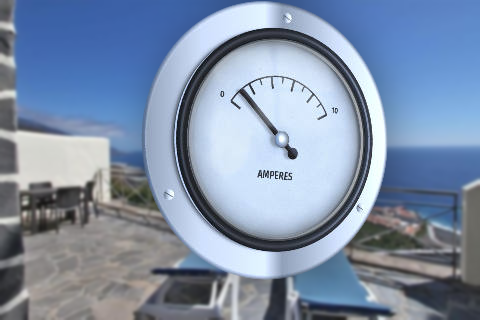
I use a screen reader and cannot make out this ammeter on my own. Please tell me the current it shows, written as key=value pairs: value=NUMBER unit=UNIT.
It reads value=1 unit=A
